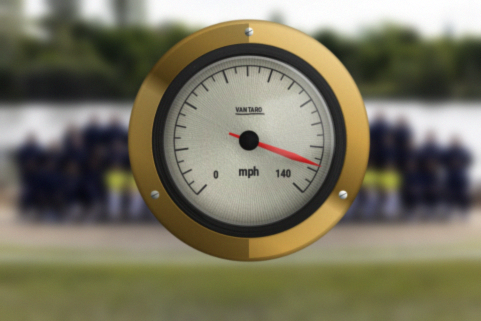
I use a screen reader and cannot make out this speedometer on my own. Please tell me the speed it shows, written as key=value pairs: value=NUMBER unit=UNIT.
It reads value=127.5 unit=mph
